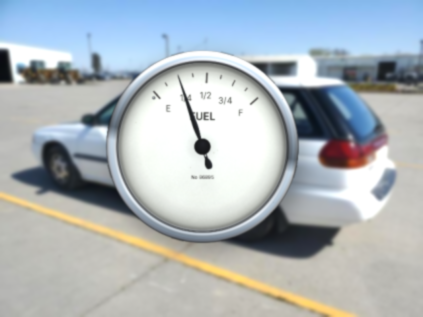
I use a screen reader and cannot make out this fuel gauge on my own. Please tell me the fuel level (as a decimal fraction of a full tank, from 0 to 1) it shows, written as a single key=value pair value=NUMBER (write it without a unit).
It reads value=0.25
